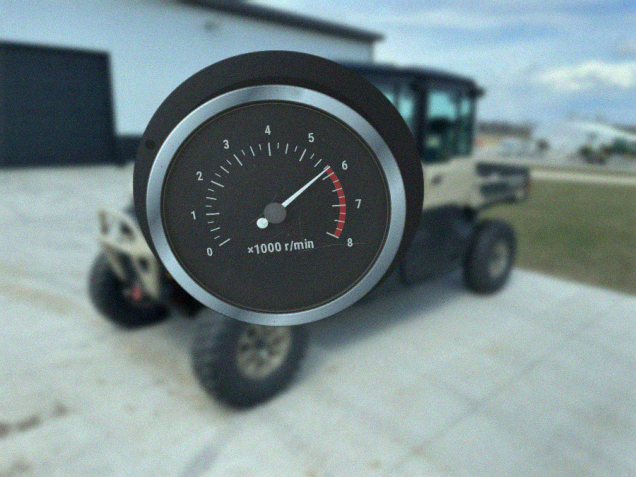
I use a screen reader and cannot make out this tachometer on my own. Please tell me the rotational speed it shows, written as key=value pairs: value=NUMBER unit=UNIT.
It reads value=5750 unit=rpm
